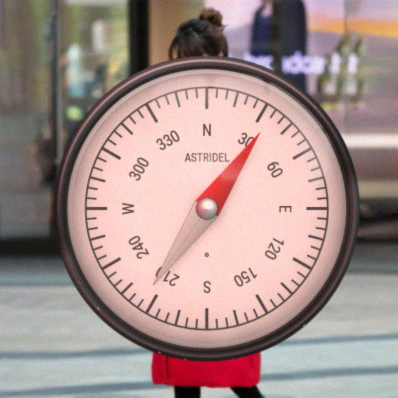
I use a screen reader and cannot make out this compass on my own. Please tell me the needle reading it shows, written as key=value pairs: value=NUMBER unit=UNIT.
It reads value=35 unit=°
